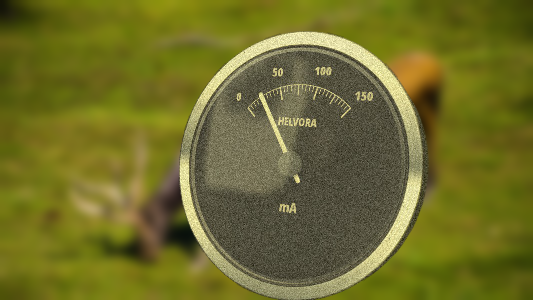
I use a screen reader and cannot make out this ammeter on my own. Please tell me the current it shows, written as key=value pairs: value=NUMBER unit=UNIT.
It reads value=25 unit=mA
